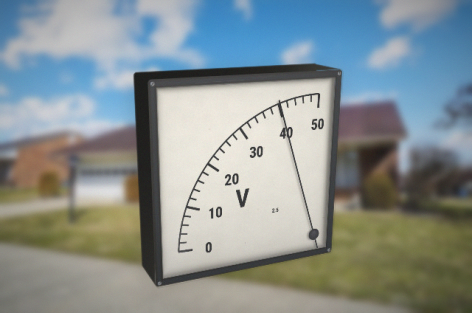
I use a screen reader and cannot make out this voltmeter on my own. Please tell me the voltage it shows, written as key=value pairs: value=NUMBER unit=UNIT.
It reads value=40 unit=V
